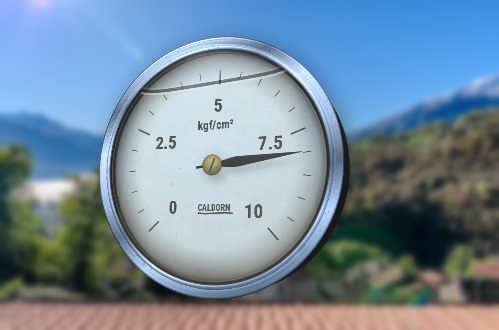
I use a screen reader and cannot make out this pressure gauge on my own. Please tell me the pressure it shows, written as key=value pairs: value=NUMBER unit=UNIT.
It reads value=8 unit=kg/cm²
